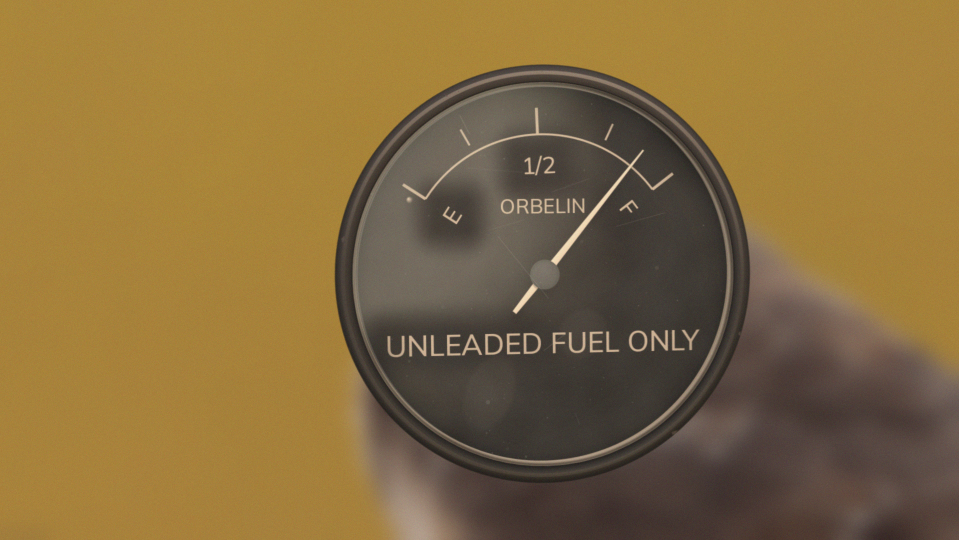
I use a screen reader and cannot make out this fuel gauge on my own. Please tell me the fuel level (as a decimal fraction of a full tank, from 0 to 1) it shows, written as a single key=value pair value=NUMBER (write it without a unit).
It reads value=0.875
